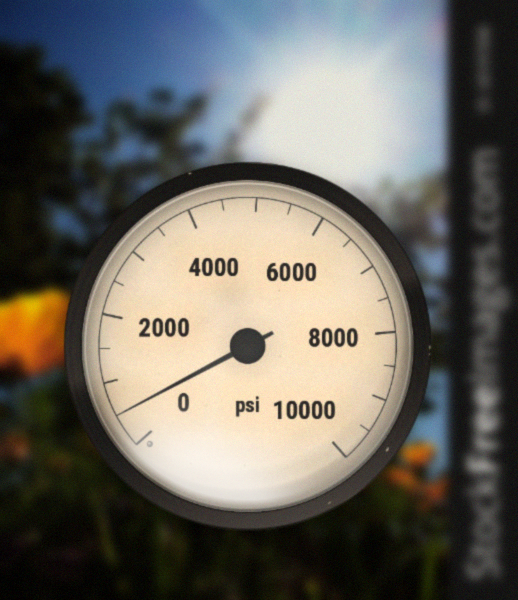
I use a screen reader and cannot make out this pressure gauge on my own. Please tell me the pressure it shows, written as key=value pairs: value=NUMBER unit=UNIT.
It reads value=500 unit=psi
